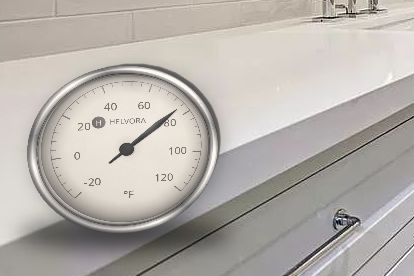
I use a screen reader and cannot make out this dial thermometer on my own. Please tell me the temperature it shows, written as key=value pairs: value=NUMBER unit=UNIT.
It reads value=76 unit=°F
